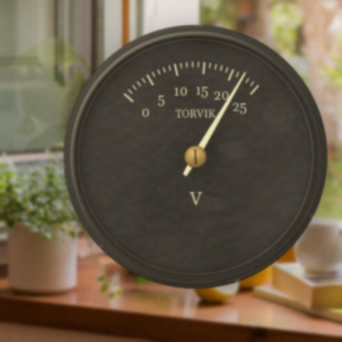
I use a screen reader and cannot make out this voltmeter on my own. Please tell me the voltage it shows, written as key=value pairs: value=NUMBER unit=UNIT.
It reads value=22 unit=V
